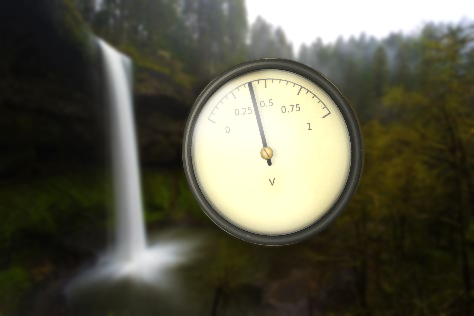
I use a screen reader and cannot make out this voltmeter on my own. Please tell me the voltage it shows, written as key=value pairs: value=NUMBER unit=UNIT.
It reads value=0.4 unit=V
